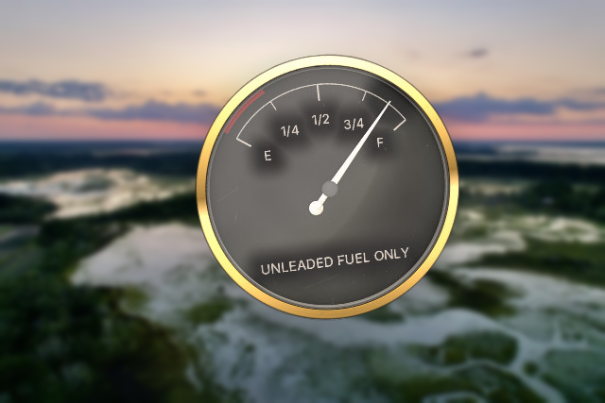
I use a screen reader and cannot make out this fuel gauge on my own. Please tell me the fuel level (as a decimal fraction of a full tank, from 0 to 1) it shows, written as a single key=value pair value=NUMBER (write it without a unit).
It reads value=0.875
